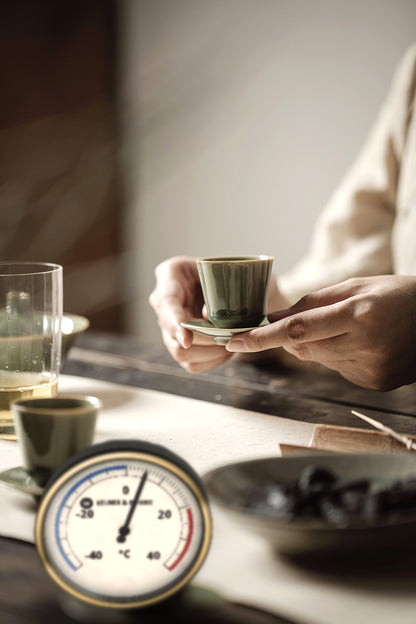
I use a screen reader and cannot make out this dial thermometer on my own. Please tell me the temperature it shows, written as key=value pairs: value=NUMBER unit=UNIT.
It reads value=5 unit=°C
